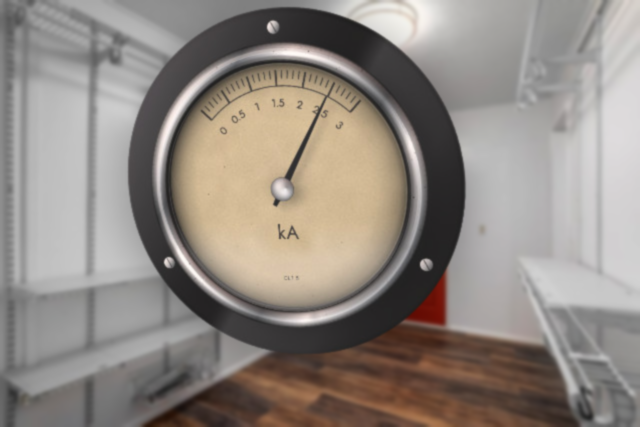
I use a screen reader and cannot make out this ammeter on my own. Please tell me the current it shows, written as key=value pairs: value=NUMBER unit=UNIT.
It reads value=2.5 unit=kA
